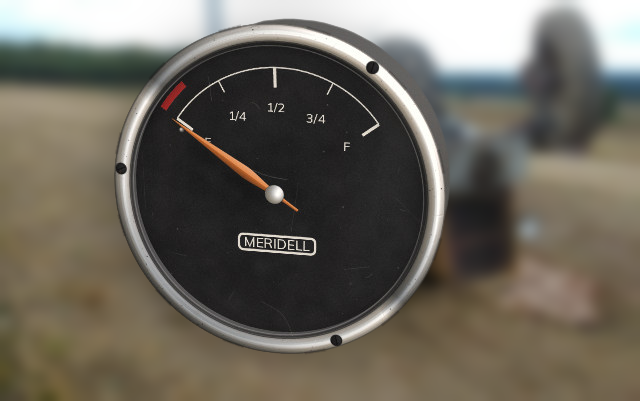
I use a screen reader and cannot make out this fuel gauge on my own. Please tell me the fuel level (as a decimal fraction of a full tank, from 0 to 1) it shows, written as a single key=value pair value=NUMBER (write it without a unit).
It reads value=0
